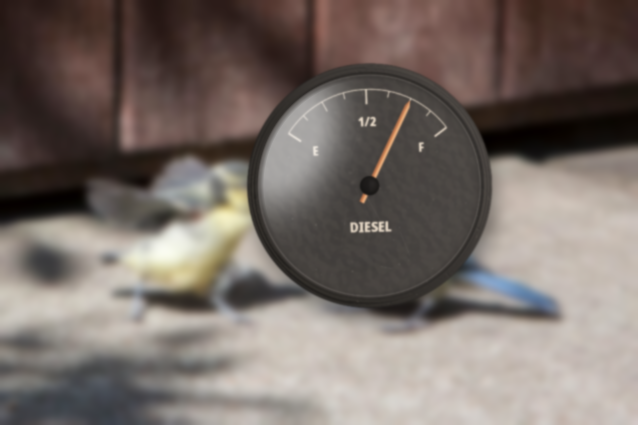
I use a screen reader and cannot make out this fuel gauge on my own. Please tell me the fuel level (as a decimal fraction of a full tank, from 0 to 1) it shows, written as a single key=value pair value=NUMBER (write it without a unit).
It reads value=0.75
